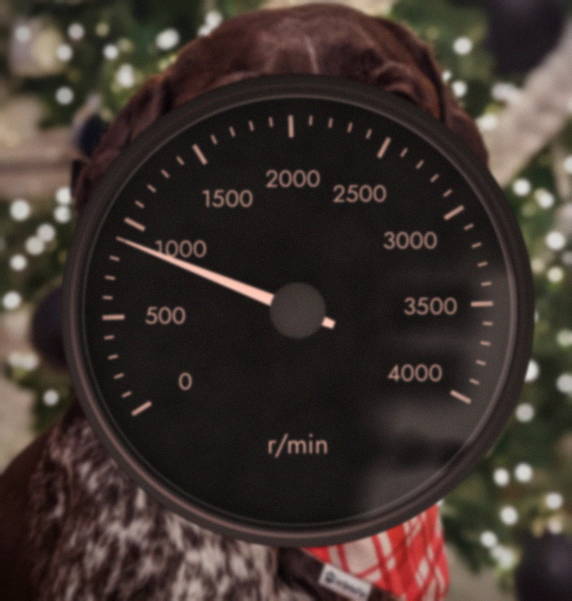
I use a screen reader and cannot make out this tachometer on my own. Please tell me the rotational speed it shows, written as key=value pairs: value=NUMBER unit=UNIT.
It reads value=900 unit=rpm
